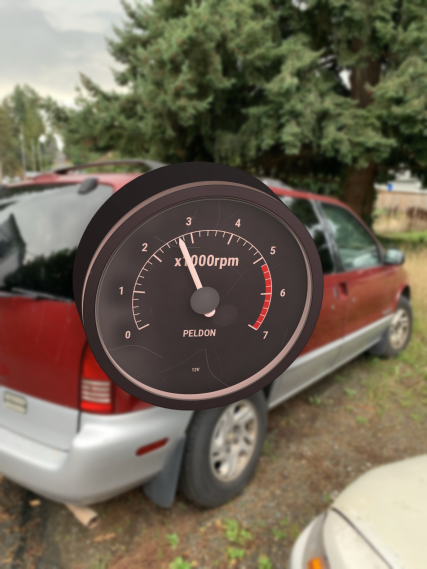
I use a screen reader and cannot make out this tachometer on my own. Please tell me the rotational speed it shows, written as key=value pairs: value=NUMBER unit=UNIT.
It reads value=2700 unit=rpm
